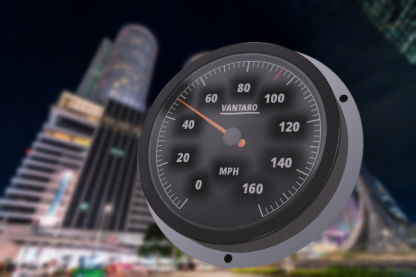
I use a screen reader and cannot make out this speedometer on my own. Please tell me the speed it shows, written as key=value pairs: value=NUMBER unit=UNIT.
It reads value=48 unit=mph
